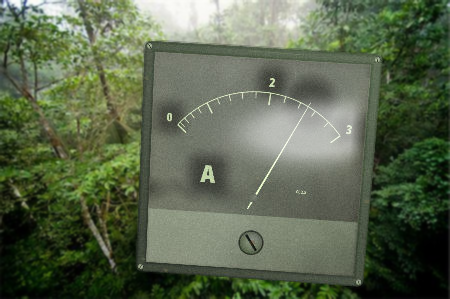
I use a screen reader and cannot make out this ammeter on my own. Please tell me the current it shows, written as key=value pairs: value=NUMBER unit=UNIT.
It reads value=2.5 unit=A
